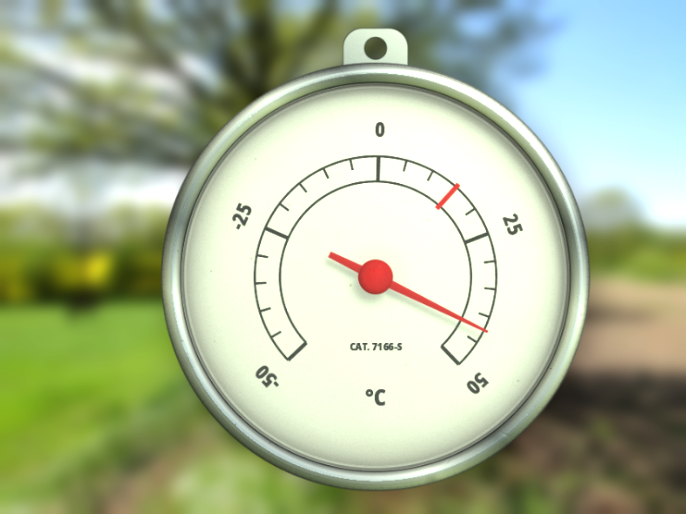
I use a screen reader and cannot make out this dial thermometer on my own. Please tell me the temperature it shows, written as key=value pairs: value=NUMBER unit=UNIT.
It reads value=42.5 unit=°C
